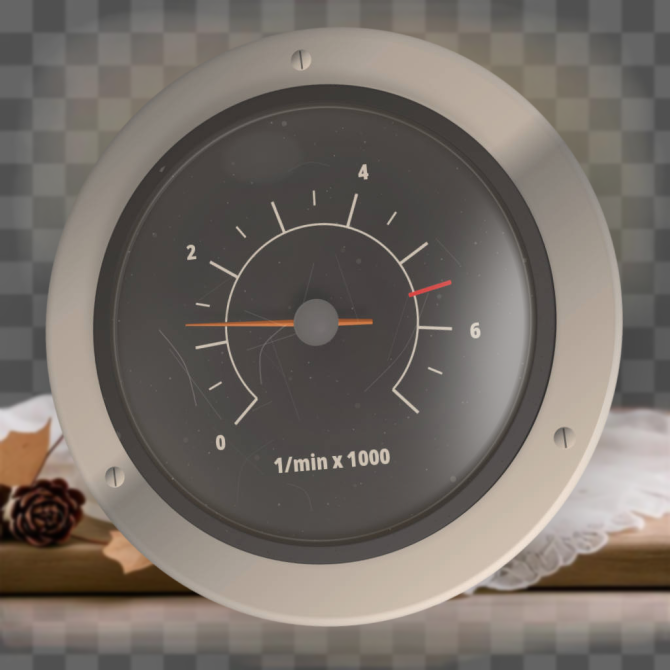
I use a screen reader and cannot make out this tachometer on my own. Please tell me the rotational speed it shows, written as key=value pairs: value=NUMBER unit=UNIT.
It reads value=1250 unit=rpm
